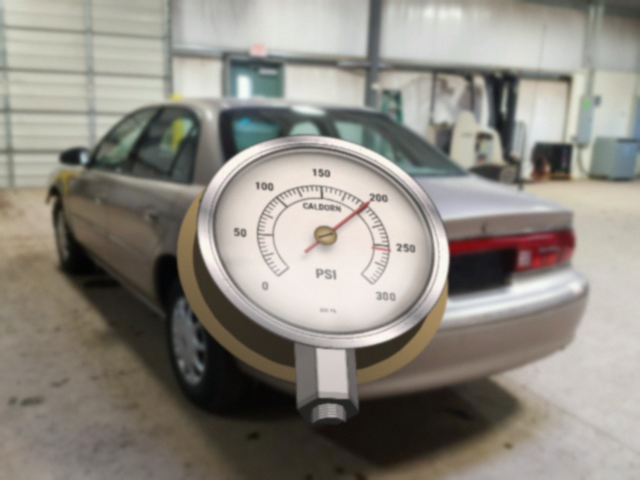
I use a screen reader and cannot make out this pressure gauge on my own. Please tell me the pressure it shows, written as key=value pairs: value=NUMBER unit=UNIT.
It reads value=200 unit=psi
